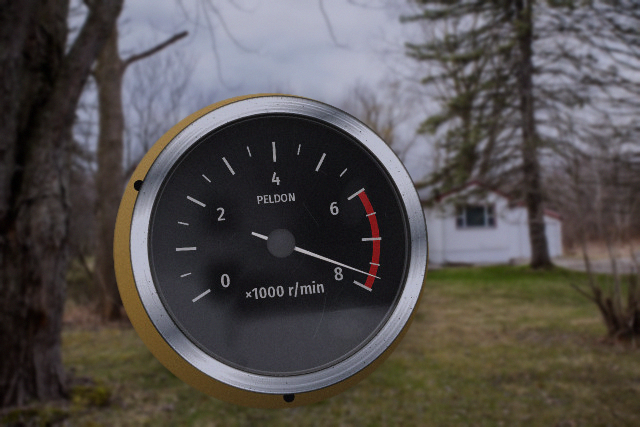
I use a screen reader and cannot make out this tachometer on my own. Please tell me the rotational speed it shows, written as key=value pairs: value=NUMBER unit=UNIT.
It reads value=7750 unit=rpm
